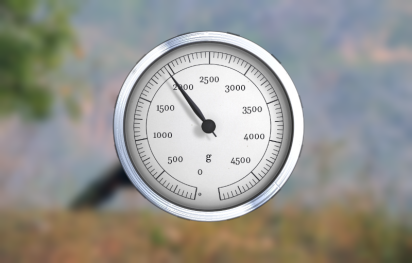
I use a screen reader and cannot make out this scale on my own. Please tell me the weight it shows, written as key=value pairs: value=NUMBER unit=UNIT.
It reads value=1950 unit=g
